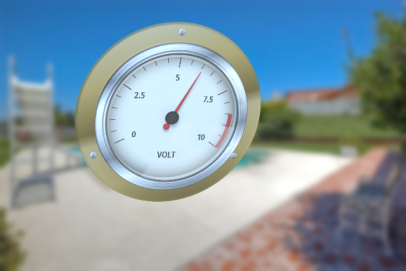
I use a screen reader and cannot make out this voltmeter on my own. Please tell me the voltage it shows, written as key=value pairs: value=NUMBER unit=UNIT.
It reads value=6 unit=V
